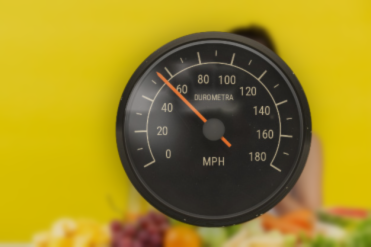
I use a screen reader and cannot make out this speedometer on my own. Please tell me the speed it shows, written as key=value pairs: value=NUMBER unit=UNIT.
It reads value=55 unit=mph
